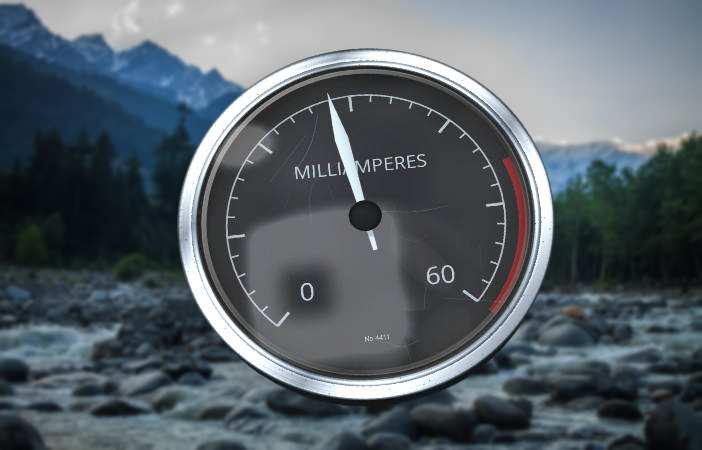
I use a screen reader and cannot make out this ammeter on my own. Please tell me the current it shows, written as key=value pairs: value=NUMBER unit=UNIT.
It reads value=28 unit=mA
